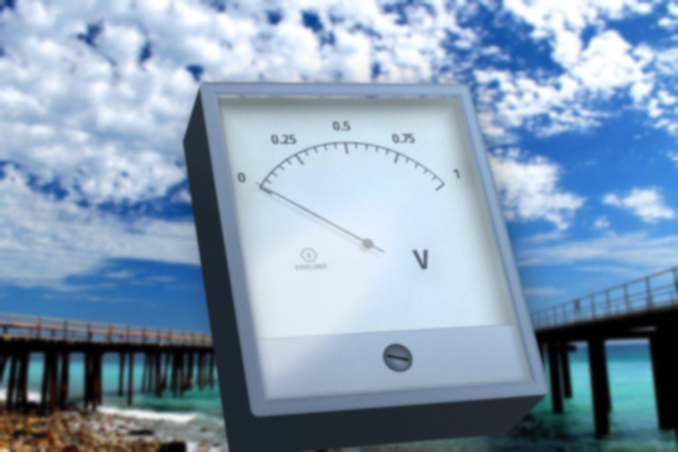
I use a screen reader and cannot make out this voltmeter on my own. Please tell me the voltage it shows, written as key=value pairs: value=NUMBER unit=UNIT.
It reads value=0 unit=V
